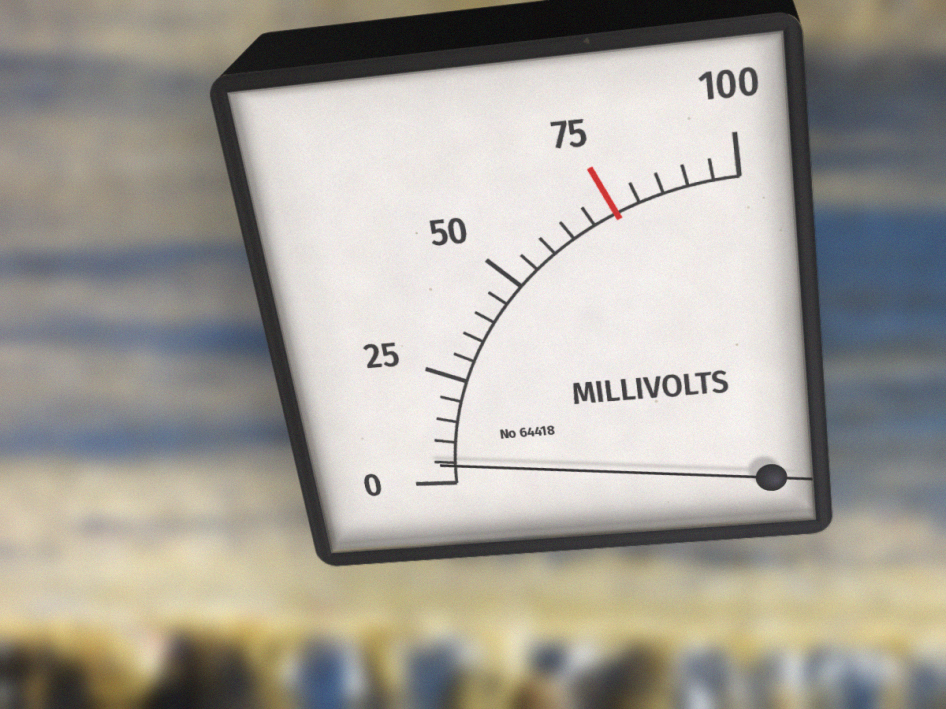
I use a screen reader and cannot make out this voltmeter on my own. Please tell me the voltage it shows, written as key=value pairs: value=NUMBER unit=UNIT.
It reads value=5 unit=mV
